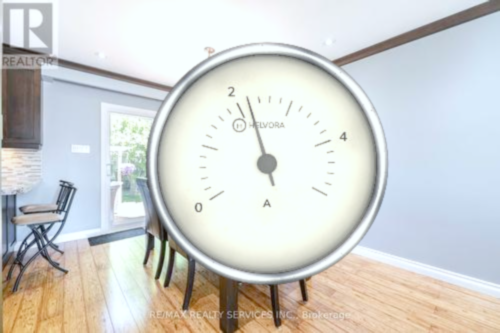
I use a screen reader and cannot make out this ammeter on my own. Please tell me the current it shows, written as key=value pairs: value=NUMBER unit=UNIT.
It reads value=2.2 unit=A
